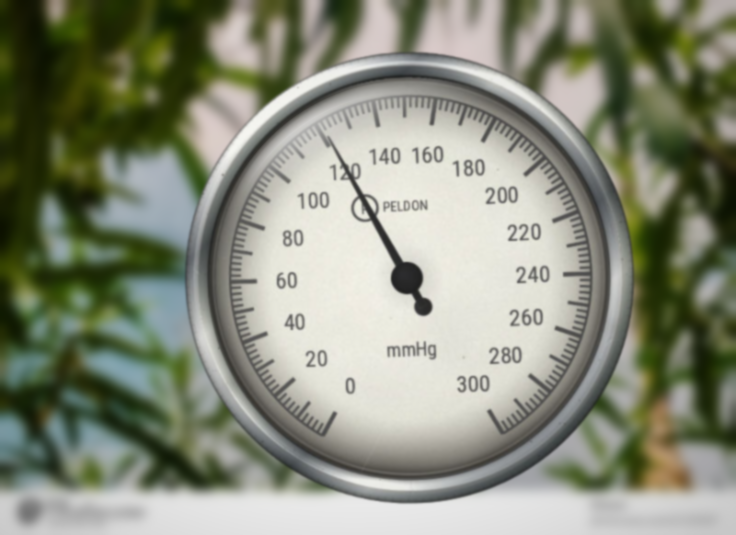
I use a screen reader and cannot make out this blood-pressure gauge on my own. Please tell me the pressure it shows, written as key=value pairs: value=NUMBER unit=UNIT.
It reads value=122 unit=mmHg
